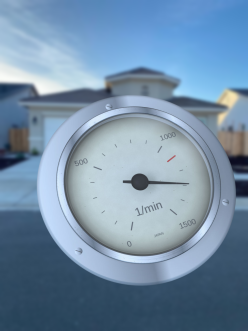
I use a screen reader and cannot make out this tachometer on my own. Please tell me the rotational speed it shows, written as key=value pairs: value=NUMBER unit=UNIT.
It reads value=1300 unit=rpm
